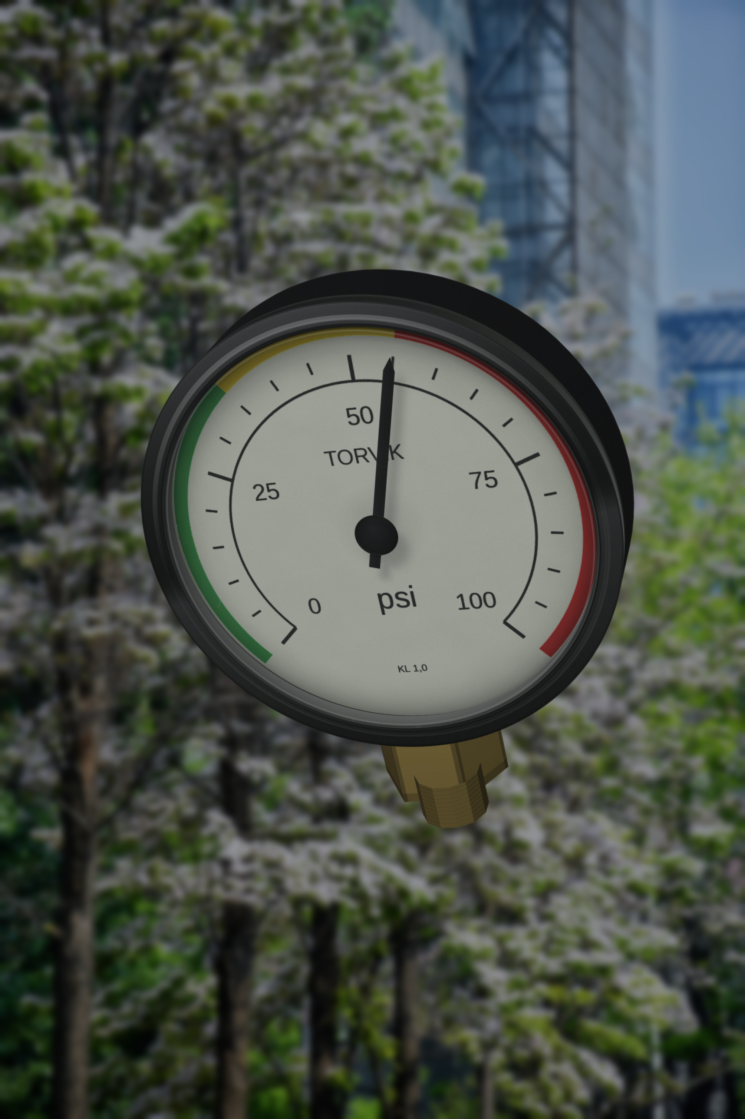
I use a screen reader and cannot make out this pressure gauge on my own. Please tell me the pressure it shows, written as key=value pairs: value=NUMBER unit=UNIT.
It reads value=55 unit=psi
